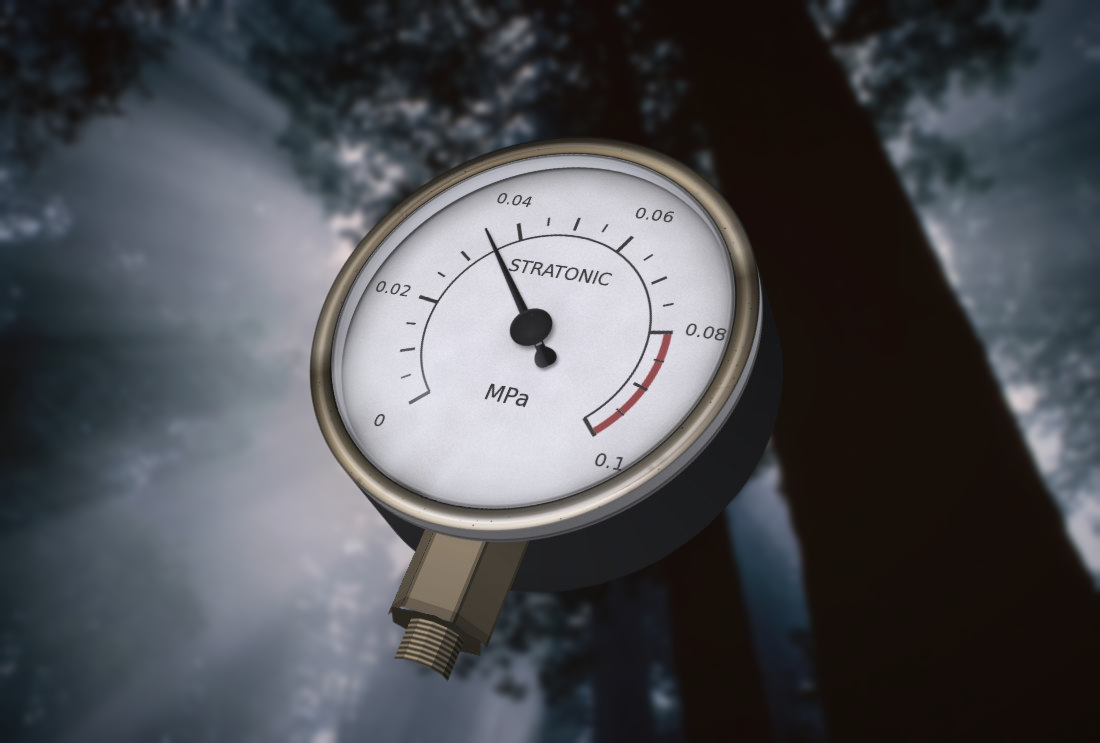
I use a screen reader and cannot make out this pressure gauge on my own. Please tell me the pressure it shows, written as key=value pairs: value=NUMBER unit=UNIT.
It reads value=0.035 unit=MPa
